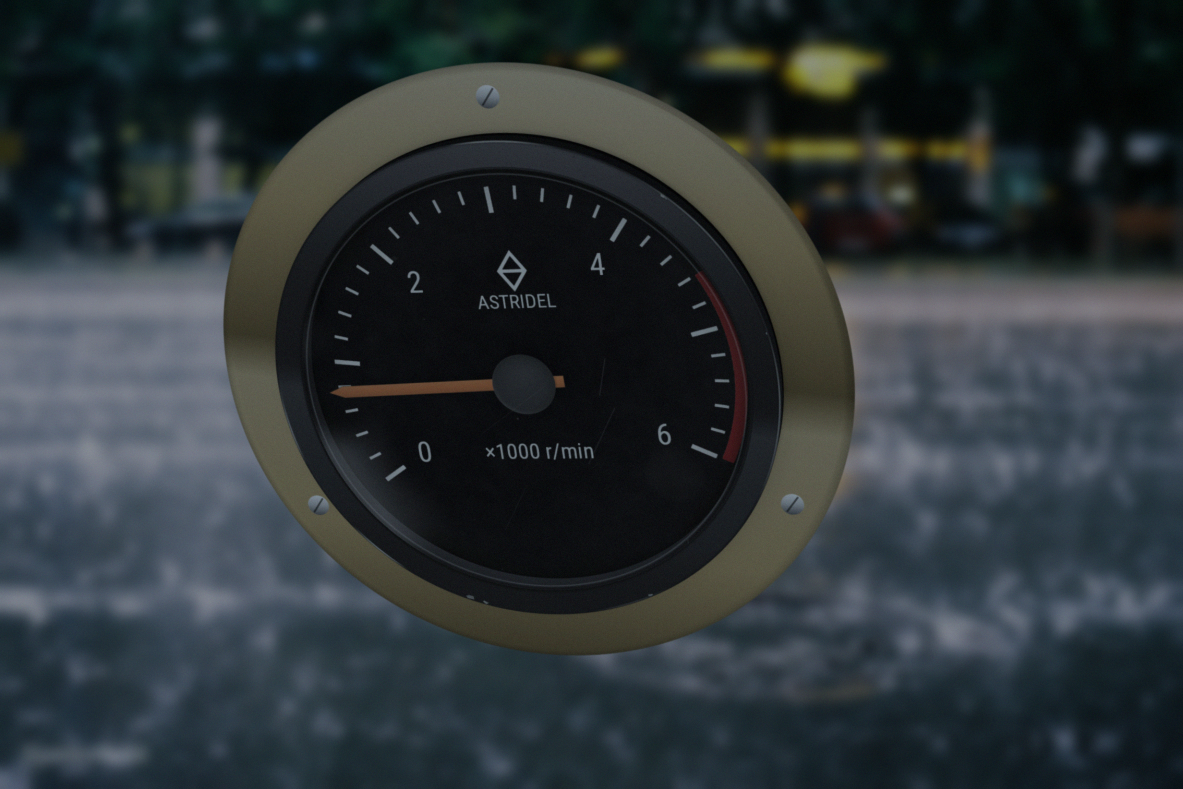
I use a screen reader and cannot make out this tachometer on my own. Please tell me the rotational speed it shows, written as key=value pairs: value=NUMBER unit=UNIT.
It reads value=800 unit=rpm
